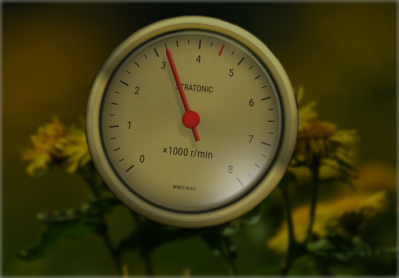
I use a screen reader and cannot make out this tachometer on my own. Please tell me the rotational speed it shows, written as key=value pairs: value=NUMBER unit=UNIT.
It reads value=3250 unit=rpm
